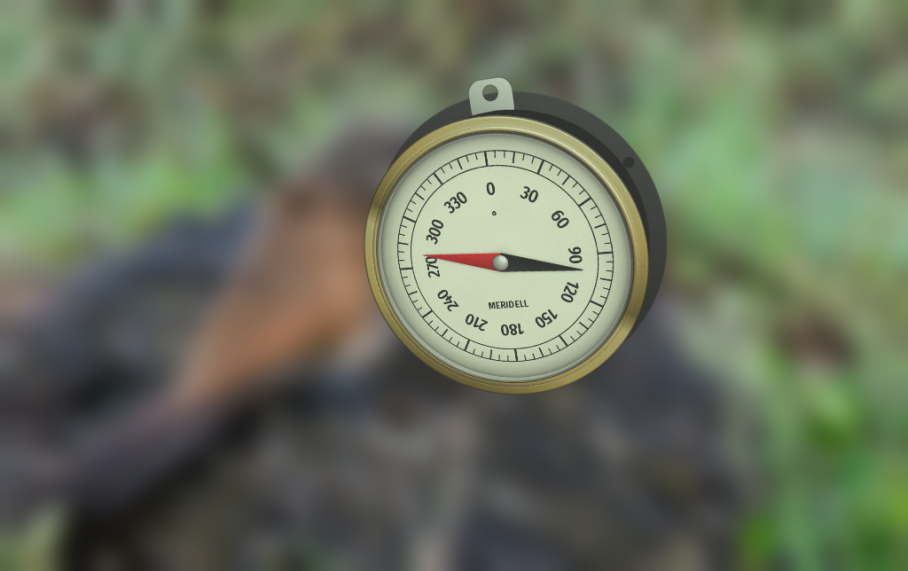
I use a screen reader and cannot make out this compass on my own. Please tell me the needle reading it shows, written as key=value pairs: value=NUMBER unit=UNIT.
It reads value=280 unit=°
